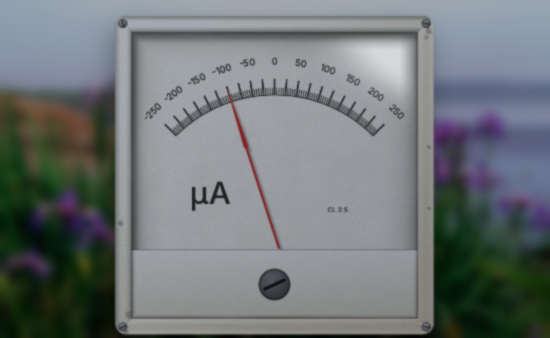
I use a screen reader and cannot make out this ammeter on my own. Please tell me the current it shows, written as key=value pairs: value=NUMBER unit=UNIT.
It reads value=-100 unit=µA
